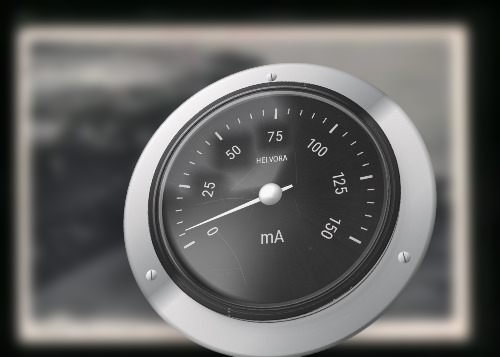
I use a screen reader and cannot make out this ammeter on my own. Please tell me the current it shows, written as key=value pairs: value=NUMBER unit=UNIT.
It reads value=5 unit=mA
